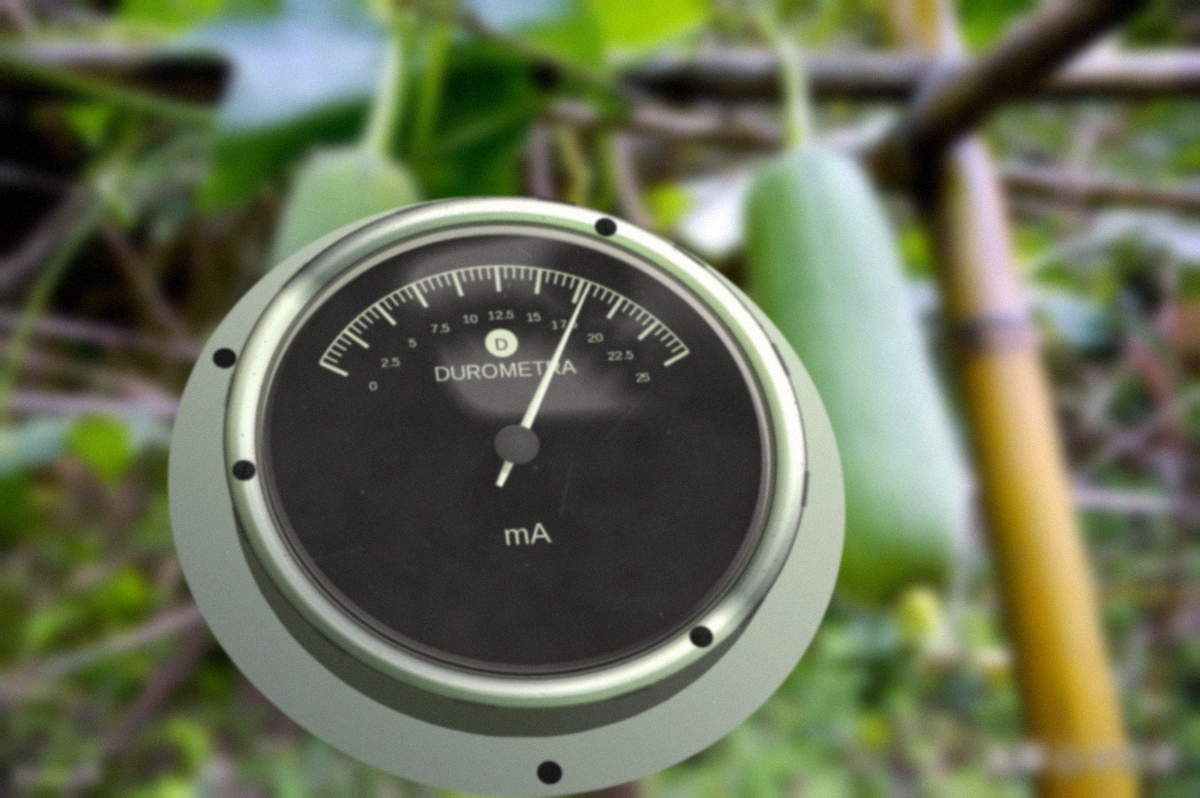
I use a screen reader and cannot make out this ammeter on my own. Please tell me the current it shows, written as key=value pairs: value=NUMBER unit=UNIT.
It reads value=18 unit=mA
